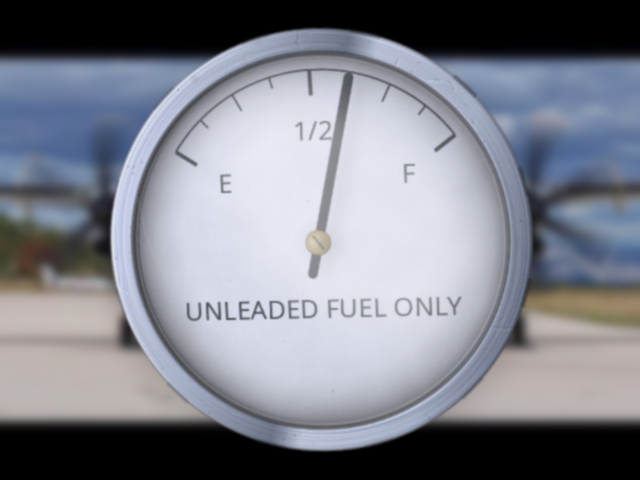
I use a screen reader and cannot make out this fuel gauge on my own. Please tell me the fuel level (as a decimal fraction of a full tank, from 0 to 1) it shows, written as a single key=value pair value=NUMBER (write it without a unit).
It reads value=0.625
